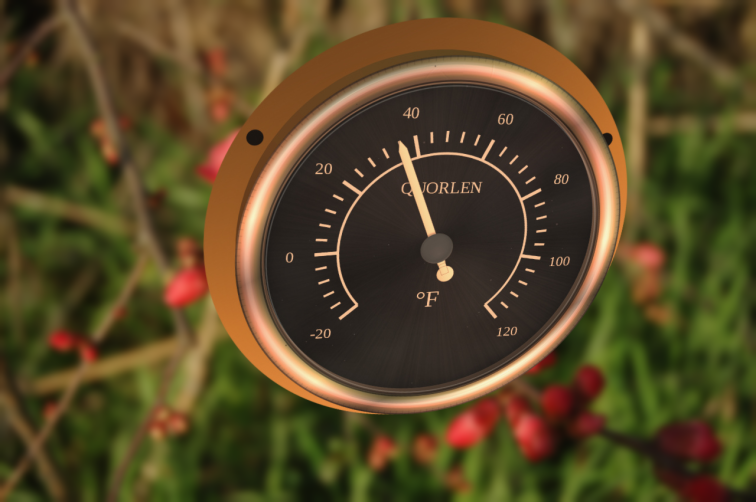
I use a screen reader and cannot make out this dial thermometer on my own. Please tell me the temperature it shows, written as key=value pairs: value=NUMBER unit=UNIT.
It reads value=36 unit=°F
